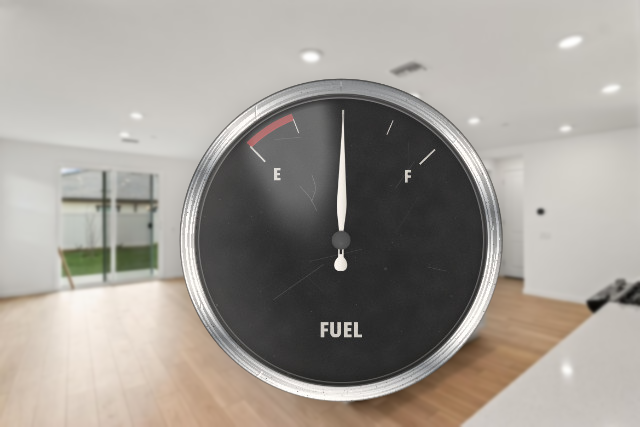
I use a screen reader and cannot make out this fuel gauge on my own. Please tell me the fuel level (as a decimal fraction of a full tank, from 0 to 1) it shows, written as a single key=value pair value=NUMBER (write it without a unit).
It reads value=0.5
